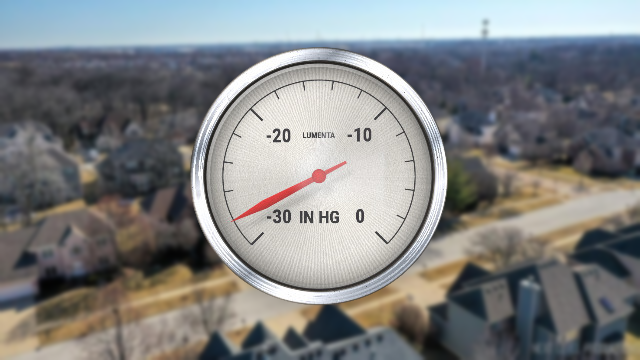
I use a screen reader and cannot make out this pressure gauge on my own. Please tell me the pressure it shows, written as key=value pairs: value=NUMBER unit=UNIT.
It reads value=-28 unit=inHg
